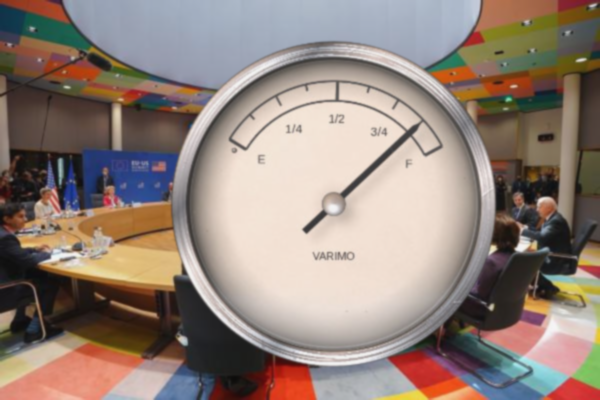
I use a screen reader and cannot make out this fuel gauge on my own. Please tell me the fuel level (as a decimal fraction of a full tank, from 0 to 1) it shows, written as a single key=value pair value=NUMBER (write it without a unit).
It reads value=0.875
